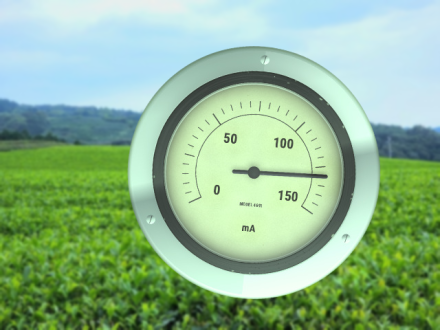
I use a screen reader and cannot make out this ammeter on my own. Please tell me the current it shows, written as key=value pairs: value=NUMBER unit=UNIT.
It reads value=130 unit=mA
